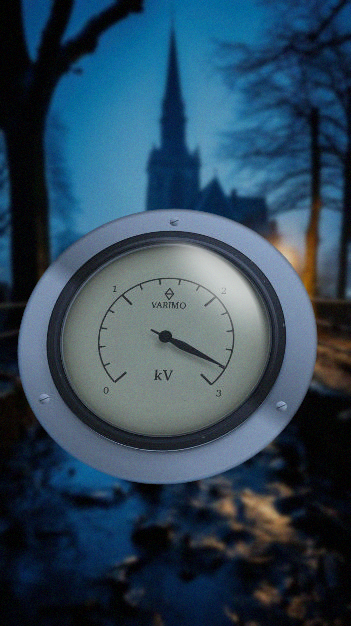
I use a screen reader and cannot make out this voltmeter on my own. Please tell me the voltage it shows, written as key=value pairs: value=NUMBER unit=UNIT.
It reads value=2.8 unit=kV
